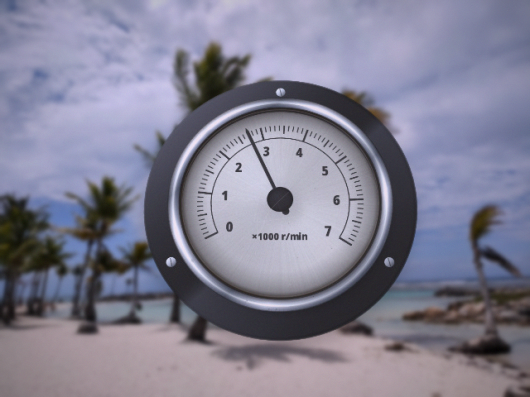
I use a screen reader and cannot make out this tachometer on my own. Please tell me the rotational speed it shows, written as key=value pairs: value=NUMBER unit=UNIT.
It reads value=2700 unit=rpm
